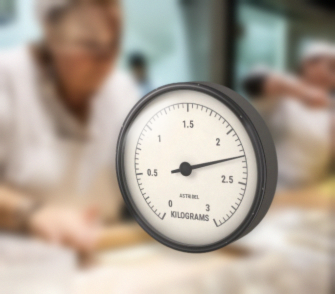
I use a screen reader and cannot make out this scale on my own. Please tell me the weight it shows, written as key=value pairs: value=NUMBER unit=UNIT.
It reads value=2.25 unit=kg
